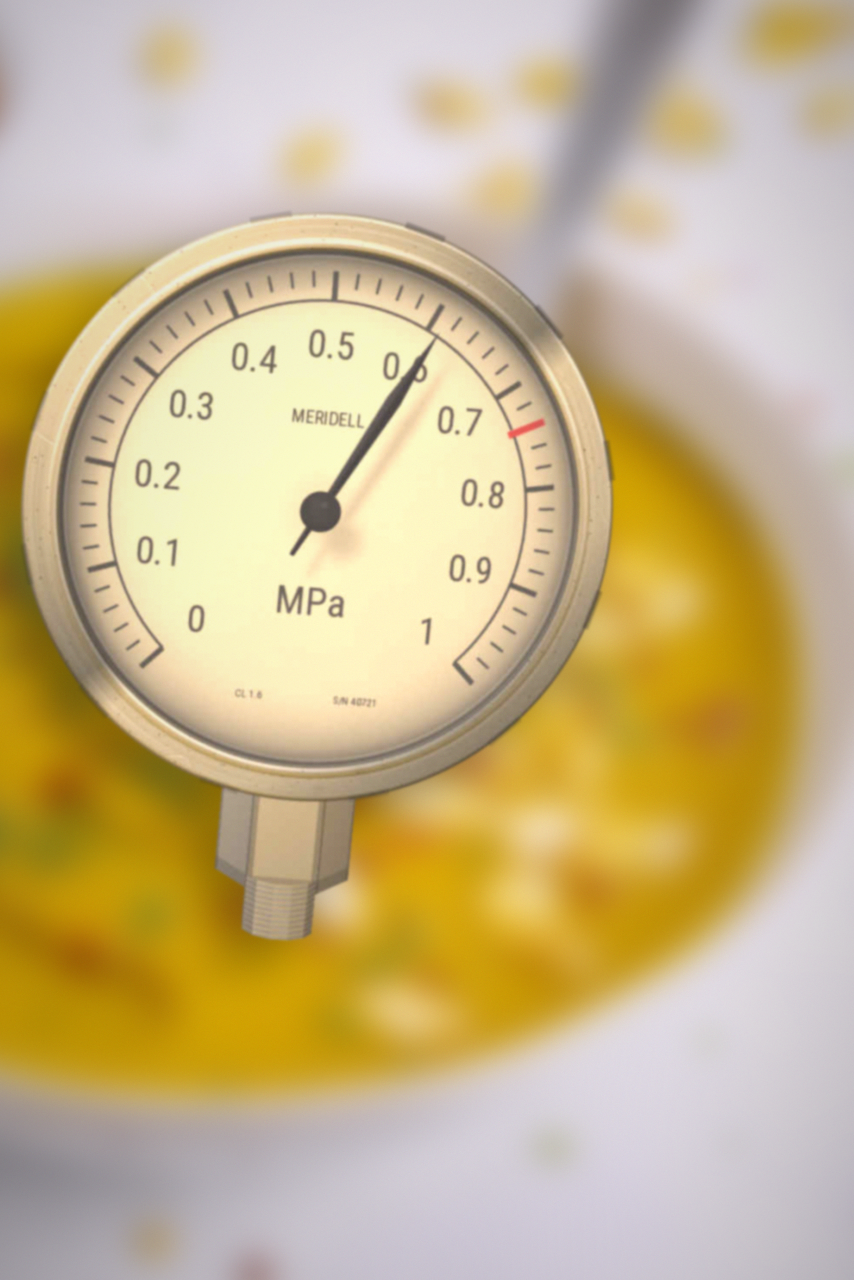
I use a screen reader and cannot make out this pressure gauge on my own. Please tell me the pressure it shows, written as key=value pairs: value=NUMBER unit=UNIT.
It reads value=0.61 unit=MPa
